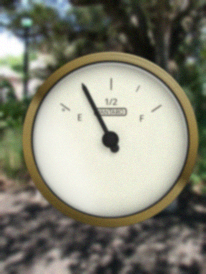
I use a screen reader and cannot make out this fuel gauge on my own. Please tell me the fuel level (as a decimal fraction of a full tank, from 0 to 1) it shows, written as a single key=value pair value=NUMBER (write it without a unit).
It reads value=0.25
